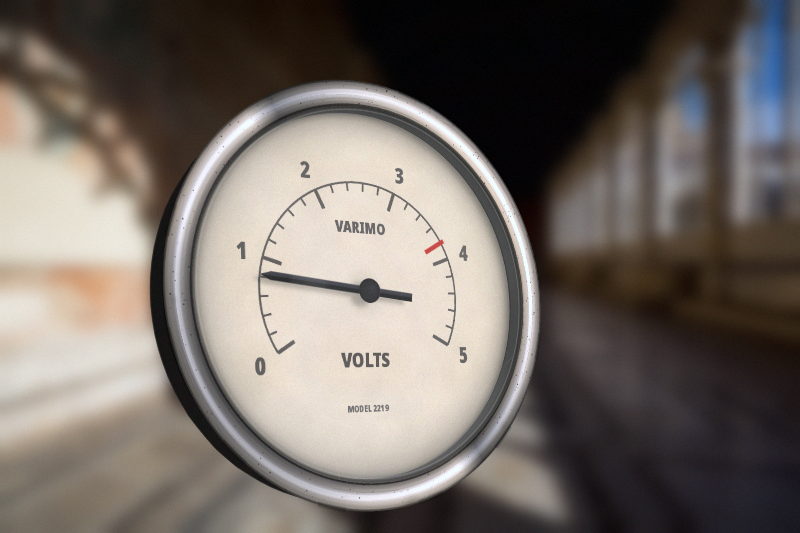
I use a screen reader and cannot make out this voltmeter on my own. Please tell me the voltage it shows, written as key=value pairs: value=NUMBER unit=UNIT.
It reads value=0.8 unit=V
